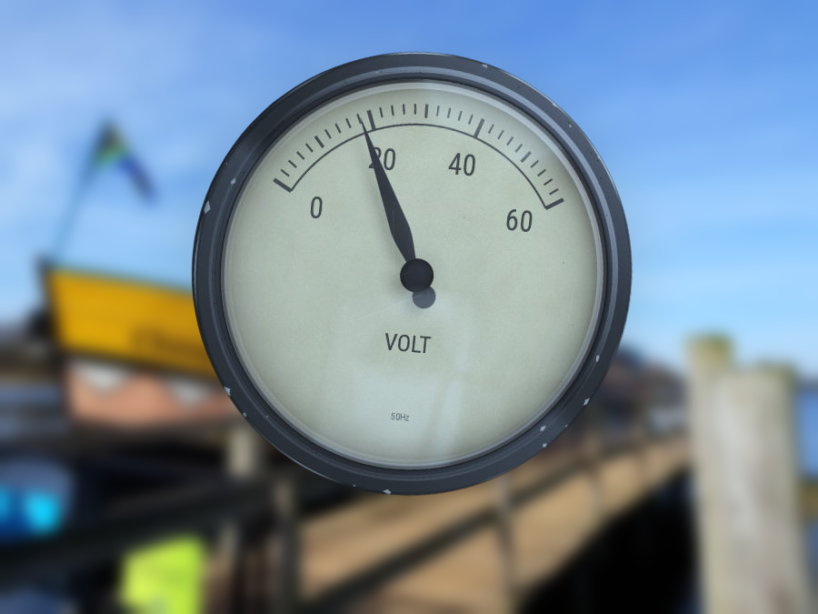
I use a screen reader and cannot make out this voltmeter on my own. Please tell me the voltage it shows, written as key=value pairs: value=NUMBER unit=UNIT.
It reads value=18 unit=V
